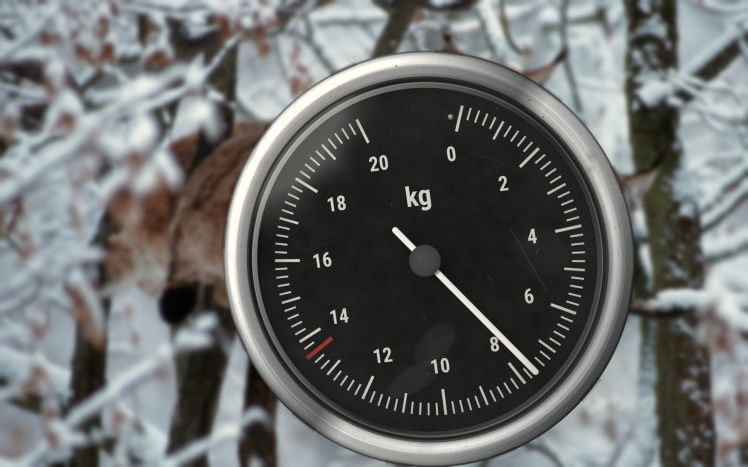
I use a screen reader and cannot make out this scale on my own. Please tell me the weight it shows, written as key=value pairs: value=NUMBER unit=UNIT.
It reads value=7.6 unit=kg
